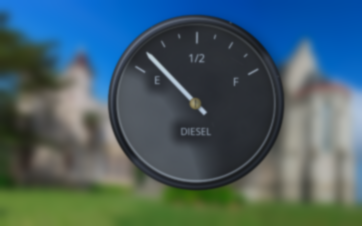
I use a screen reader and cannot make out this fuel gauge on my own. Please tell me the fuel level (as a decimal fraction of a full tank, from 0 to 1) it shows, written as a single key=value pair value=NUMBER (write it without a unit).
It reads value=0.125
